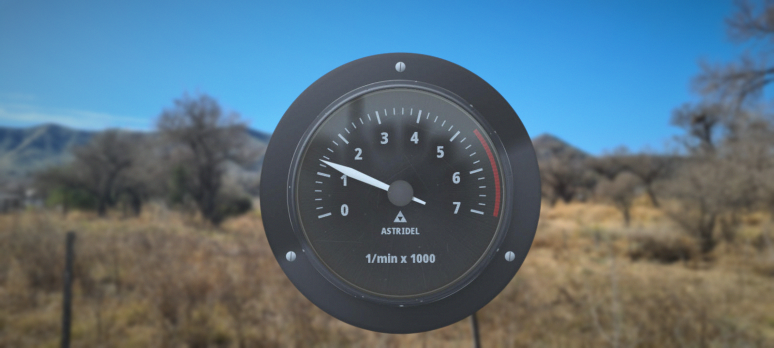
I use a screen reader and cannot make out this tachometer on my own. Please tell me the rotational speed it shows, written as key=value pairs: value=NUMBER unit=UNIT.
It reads value=1300 unit=rpm
